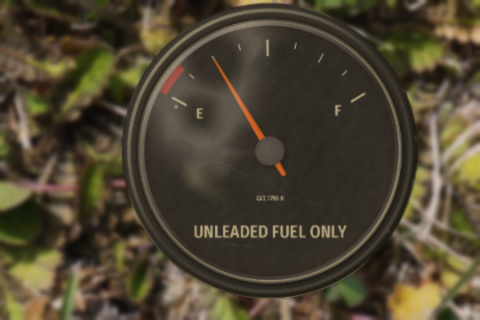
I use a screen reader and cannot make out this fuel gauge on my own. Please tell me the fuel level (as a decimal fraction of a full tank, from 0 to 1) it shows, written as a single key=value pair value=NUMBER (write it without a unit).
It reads value=0.25
